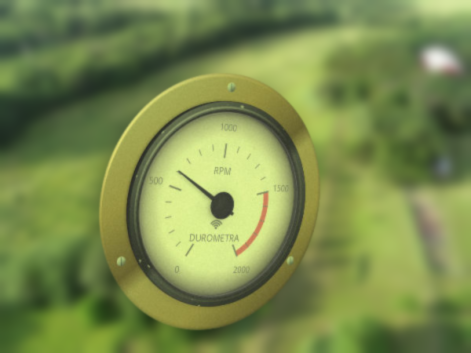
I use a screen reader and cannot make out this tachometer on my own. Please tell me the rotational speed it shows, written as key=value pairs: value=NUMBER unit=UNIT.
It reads value=600 unit=rpm
